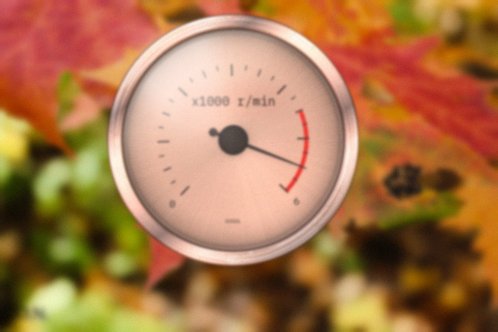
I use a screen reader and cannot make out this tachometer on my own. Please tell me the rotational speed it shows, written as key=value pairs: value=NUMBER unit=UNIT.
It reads value=5500 unit=rpm
